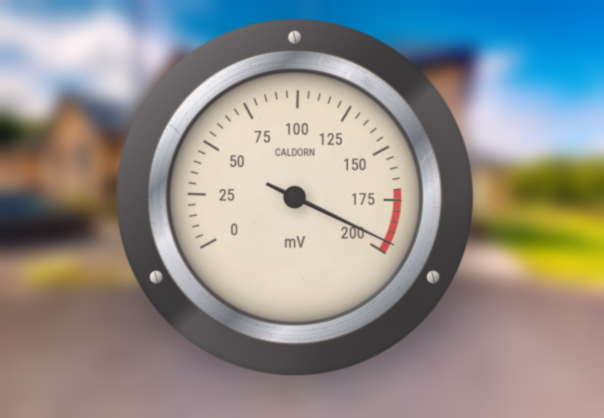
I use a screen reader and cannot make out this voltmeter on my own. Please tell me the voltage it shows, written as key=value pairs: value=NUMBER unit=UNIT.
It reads value=195 unit=mV
